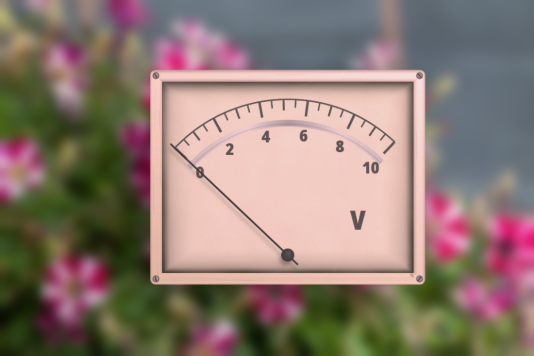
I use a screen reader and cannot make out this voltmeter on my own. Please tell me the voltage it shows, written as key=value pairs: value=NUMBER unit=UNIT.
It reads value=0 unit=V
